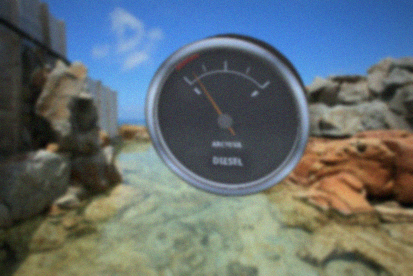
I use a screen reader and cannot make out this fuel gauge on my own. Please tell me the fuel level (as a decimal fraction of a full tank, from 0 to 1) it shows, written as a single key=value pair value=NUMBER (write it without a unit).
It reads value=0.125
